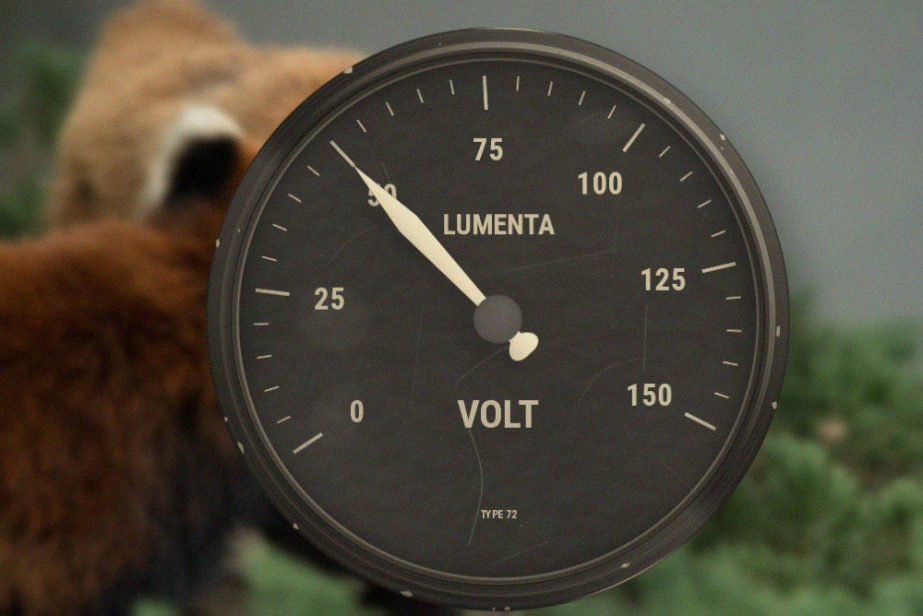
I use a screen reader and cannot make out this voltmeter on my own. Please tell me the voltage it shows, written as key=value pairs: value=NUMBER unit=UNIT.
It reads value=50 unit=V
